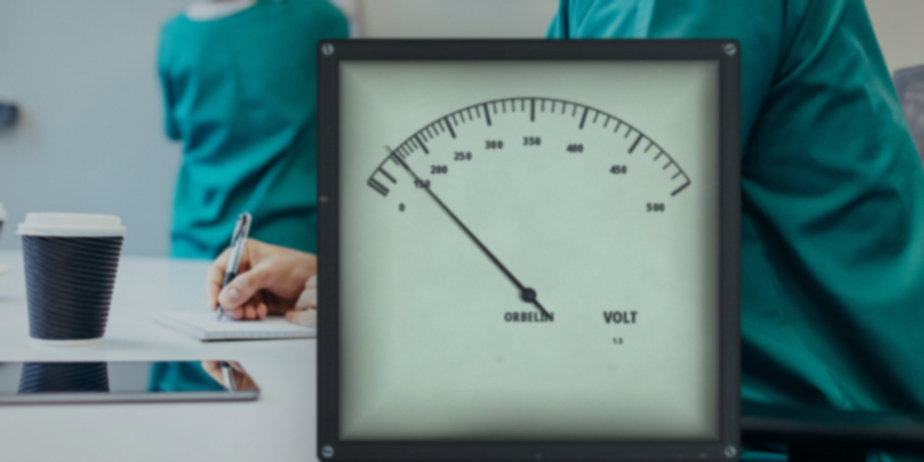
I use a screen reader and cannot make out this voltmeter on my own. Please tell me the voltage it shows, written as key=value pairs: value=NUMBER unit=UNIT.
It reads value=150 unit=V
